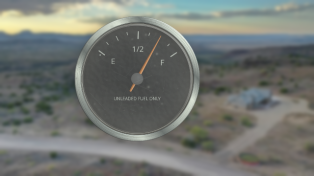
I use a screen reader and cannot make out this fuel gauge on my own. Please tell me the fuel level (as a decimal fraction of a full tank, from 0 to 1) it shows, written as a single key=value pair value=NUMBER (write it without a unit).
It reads value=0.75
